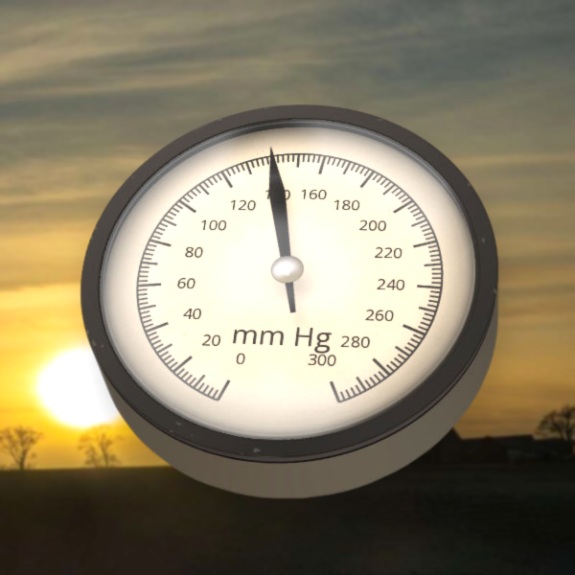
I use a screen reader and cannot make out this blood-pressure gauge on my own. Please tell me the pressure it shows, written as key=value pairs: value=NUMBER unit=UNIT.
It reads value=140 unit=mmHg
